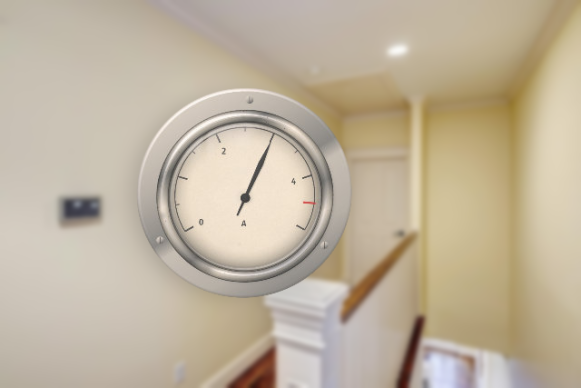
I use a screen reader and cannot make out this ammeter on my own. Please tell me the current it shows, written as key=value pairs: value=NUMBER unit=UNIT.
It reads value=3 unit=A
